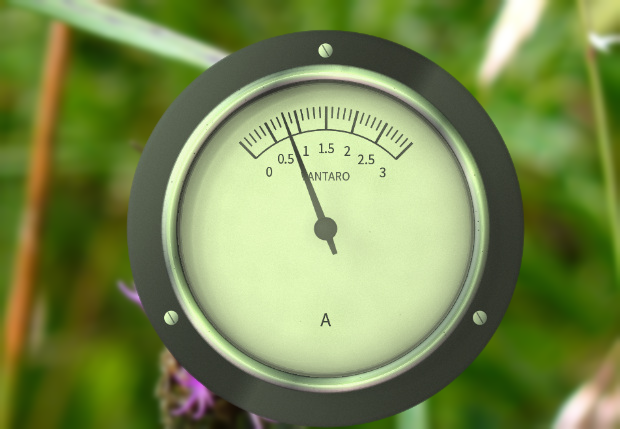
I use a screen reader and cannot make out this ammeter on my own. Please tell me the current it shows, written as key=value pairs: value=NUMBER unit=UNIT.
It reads value=0.8 unit=A
